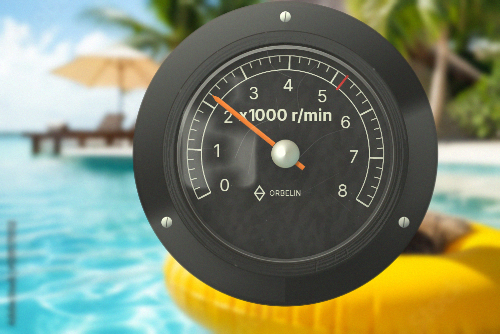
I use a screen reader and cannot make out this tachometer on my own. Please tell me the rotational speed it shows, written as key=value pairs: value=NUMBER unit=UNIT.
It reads value=2200 unit=rpm
